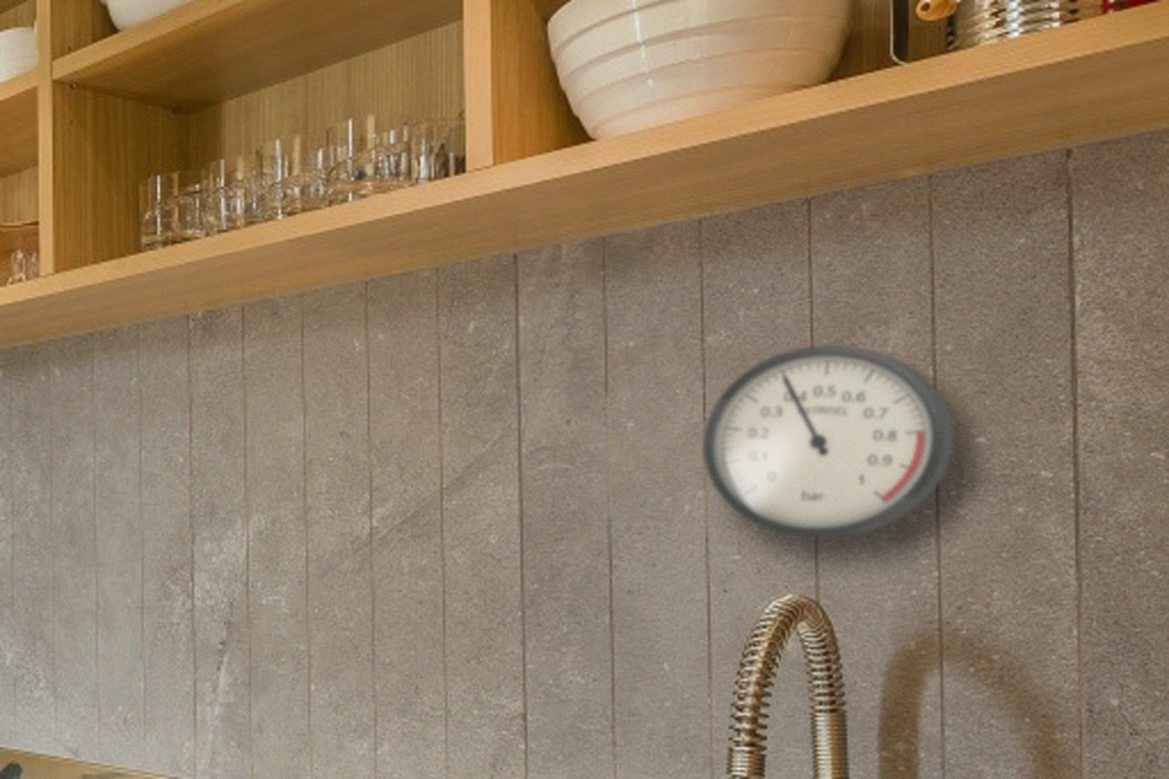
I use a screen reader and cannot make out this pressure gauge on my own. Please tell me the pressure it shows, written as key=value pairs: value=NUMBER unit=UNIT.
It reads value=0.4 unit=bar
